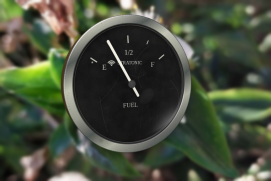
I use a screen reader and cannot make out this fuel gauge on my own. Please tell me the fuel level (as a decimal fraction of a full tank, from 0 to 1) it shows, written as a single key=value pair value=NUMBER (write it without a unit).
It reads value=0.25
